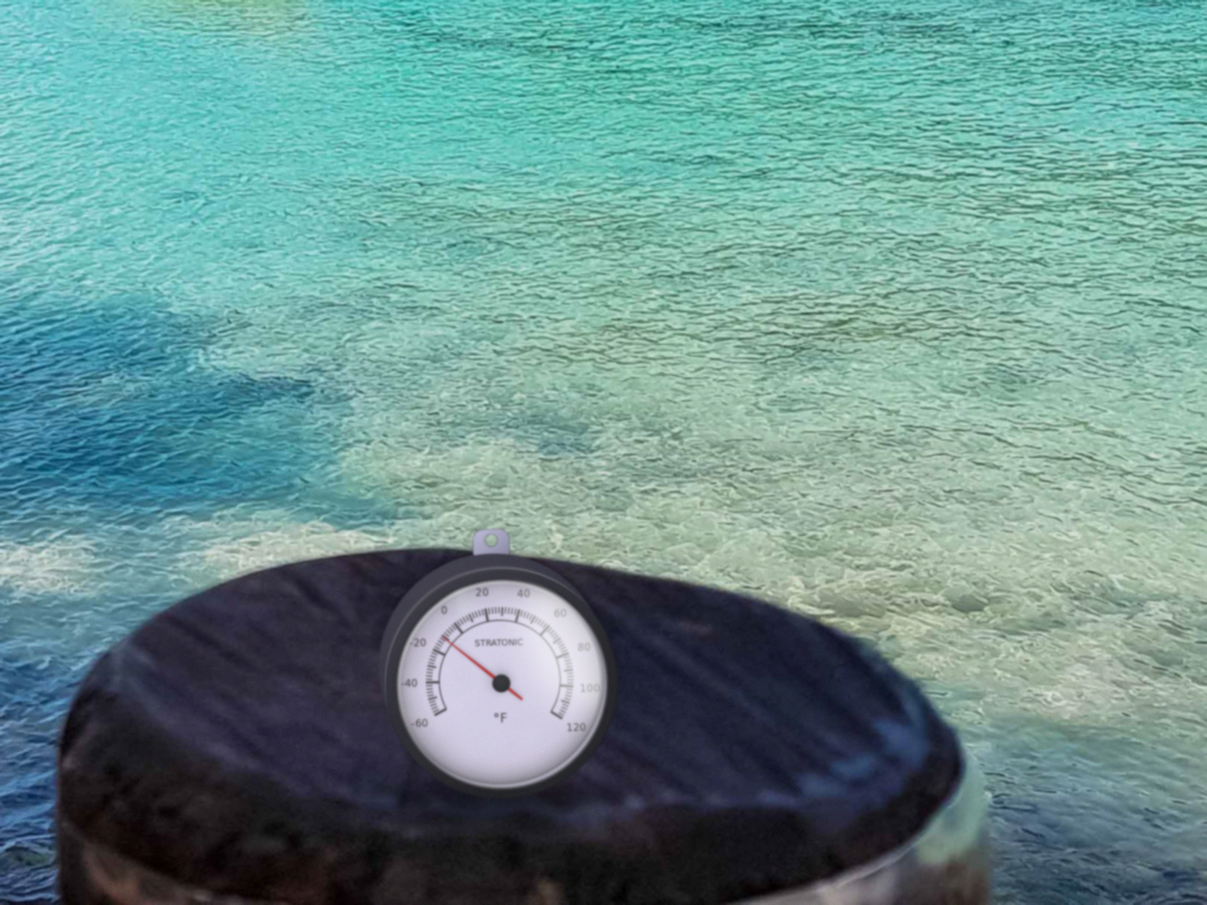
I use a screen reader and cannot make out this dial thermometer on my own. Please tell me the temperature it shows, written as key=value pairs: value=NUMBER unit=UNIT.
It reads value=-10 unit=°F
